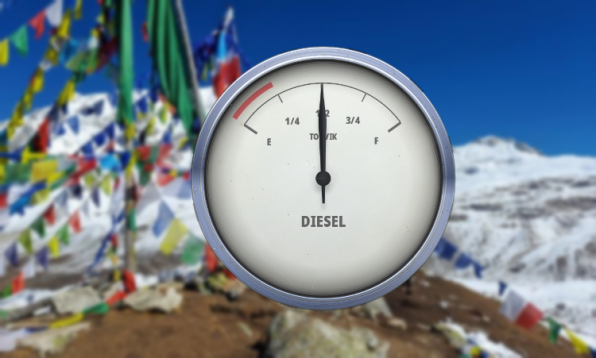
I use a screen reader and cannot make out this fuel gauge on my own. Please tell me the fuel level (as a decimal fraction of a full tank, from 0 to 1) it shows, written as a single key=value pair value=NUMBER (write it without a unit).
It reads value=0.5
